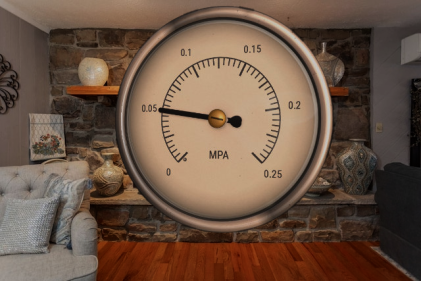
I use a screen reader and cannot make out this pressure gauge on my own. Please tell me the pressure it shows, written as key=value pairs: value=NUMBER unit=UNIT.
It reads value=0.05 unit=MPa
